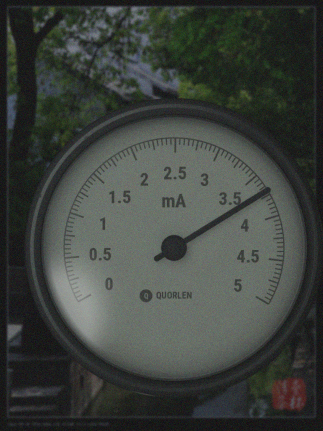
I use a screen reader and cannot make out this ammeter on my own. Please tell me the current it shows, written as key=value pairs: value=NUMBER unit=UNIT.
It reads value=3.7 unit=mA
